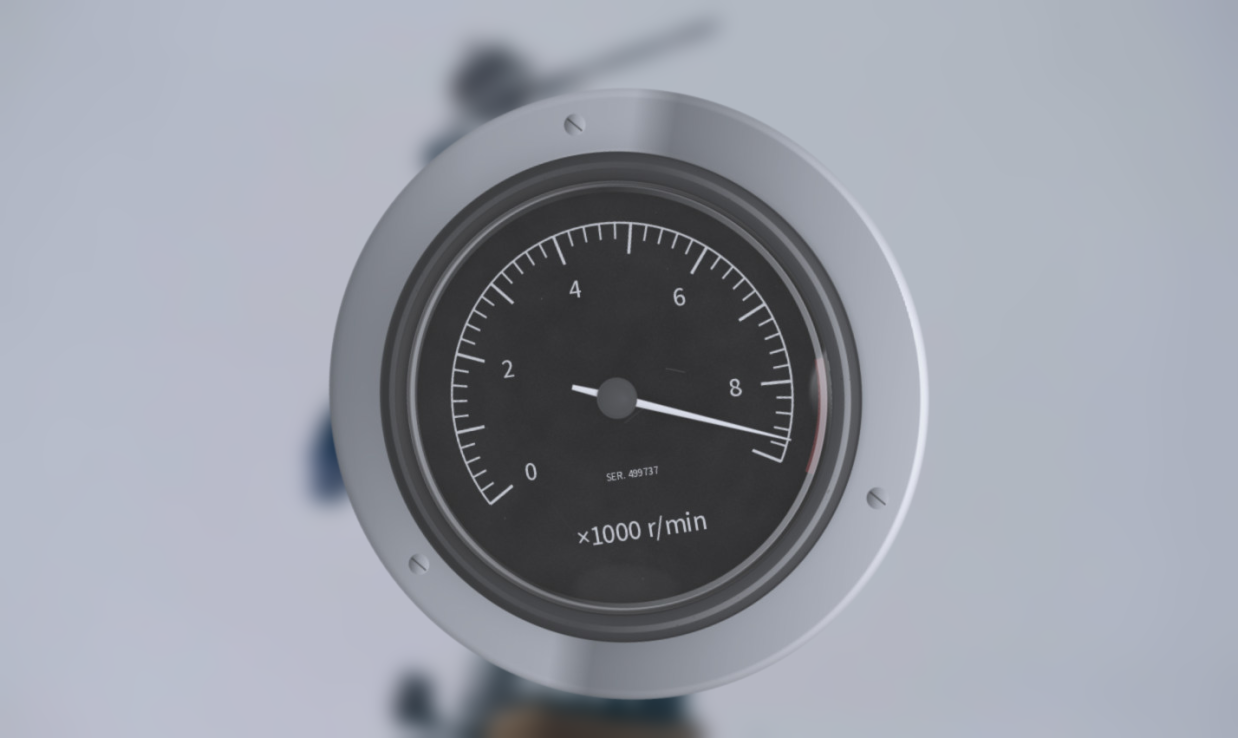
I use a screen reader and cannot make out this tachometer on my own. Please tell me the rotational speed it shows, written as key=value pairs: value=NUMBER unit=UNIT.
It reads value=8700 unit=rpm
